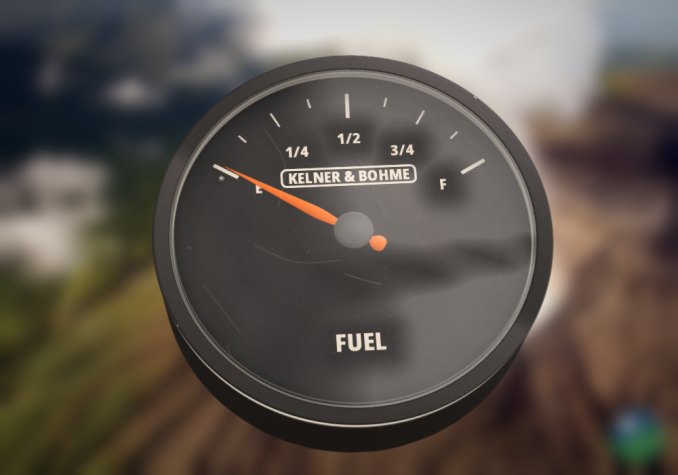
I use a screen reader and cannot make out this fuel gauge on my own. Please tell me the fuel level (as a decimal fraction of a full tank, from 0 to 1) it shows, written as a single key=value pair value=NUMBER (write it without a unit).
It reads value=0
